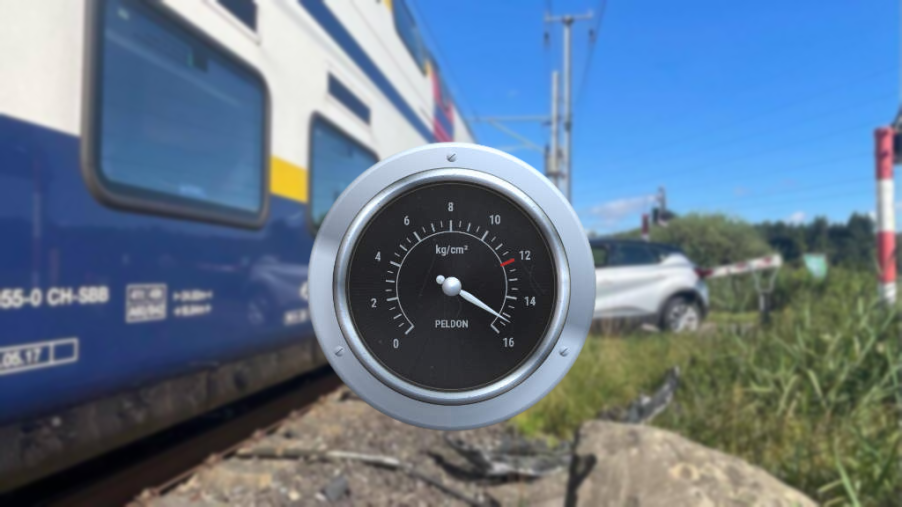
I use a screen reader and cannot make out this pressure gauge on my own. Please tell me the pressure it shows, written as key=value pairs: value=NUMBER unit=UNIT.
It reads value=15.25 unit=kg/cm²
